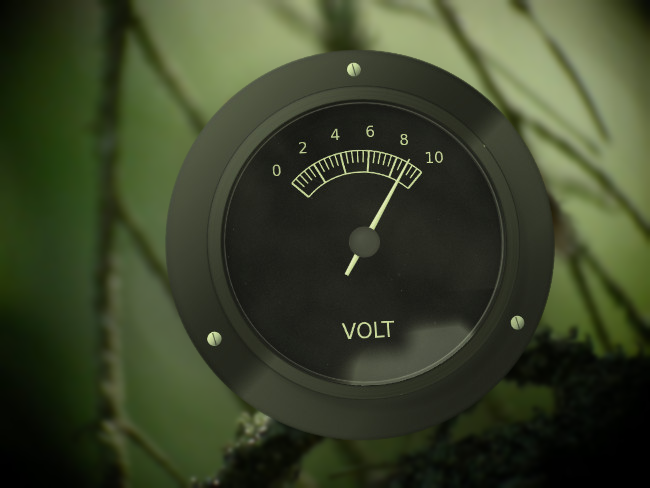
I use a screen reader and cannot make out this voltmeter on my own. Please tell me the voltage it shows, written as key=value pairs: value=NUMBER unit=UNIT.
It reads value=8.8 unit=V
